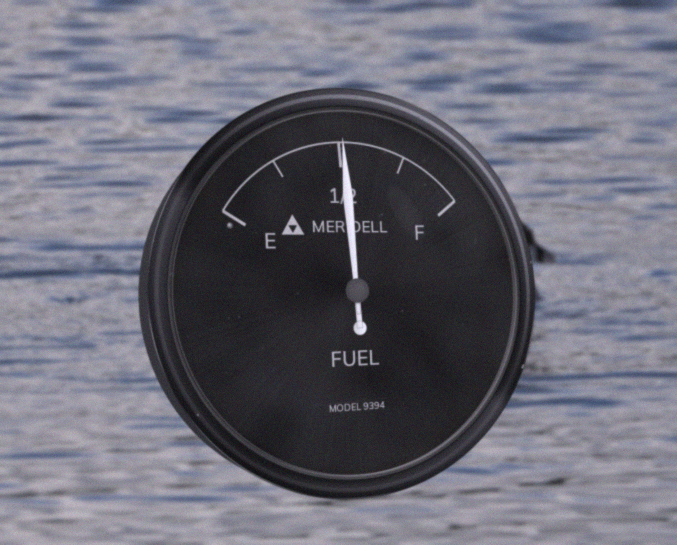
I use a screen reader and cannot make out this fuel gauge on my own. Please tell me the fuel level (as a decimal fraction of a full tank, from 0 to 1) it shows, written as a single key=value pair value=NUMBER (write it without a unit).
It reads value=0.5
